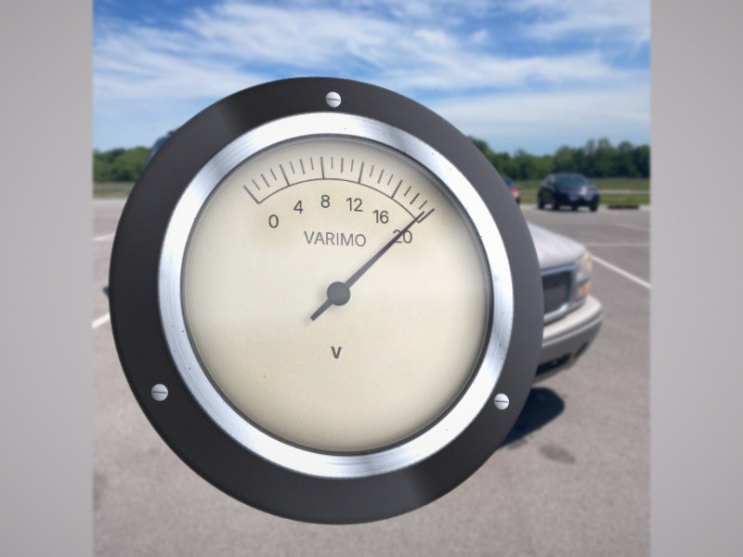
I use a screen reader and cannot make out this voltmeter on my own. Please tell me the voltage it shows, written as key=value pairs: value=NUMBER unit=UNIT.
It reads value=19.5 unit=V
